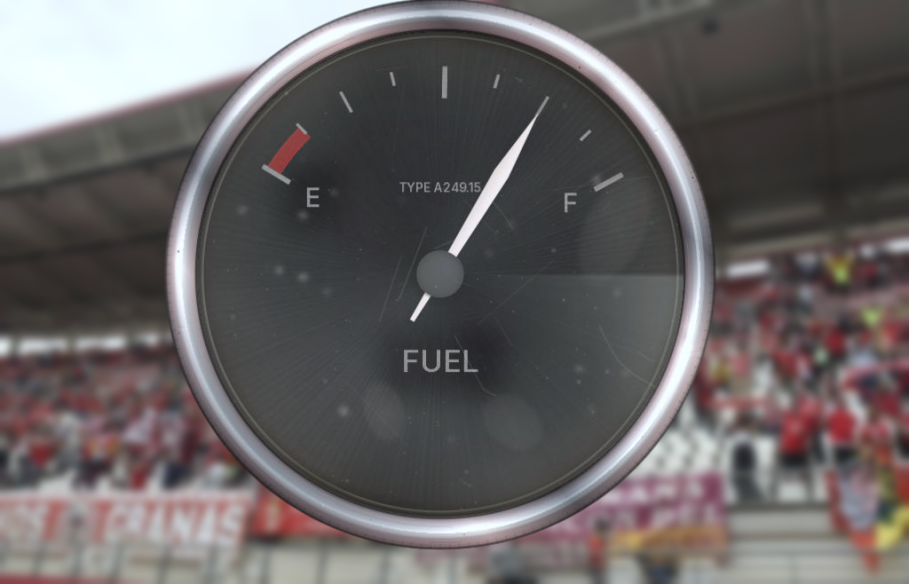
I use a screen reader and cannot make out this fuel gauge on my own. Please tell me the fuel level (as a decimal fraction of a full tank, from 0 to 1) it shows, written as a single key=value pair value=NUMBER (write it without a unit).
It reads value=0.75
